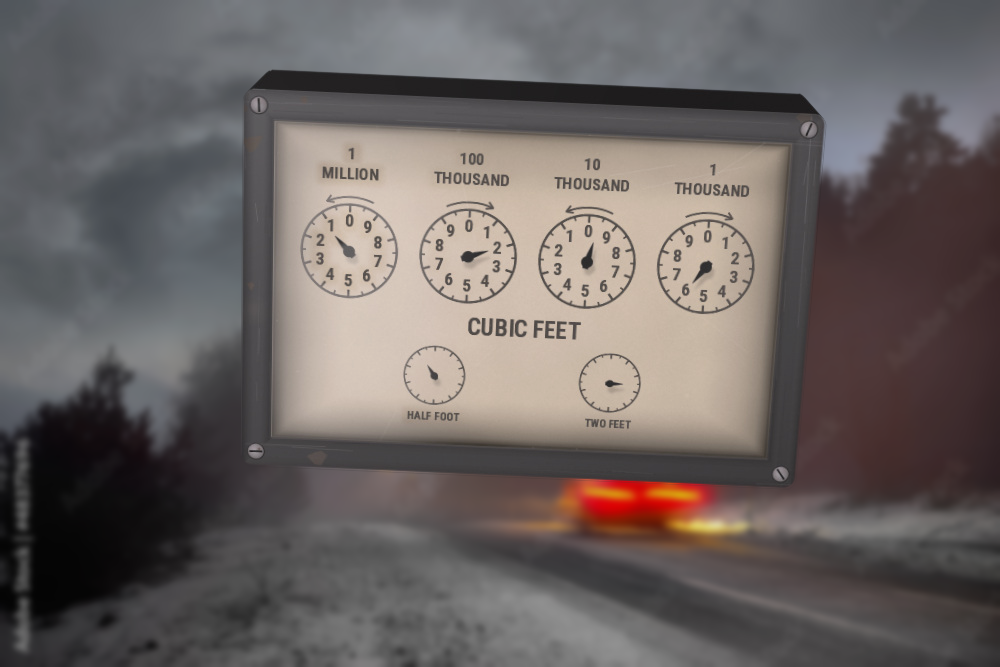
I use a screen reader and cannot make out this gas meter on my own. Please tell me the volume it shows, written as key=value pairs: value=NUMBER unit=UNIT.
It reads value=119600 unit=ft³
